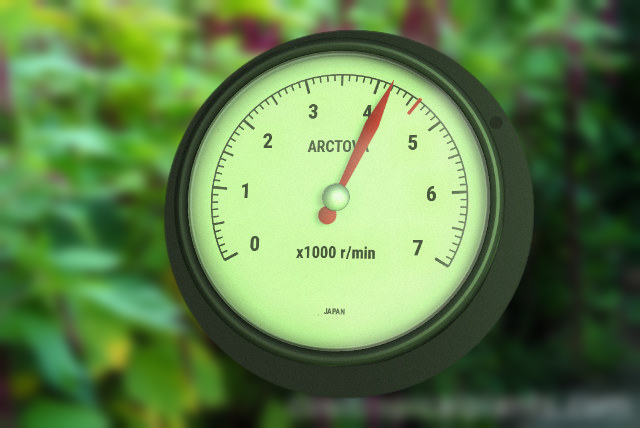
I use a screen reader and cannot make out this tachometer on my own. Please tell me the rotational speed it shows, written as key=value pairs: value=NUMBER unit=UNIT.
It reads value=4200 unit=rpm
